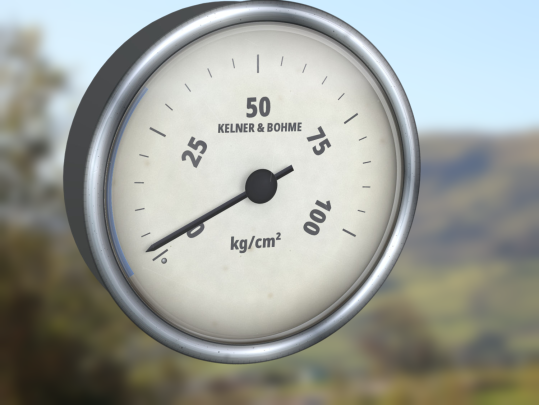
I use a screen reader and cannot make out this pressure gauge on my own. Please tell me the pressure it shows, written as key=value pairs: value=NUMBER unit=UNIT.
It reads value=2.5 unit=kg/cm²
